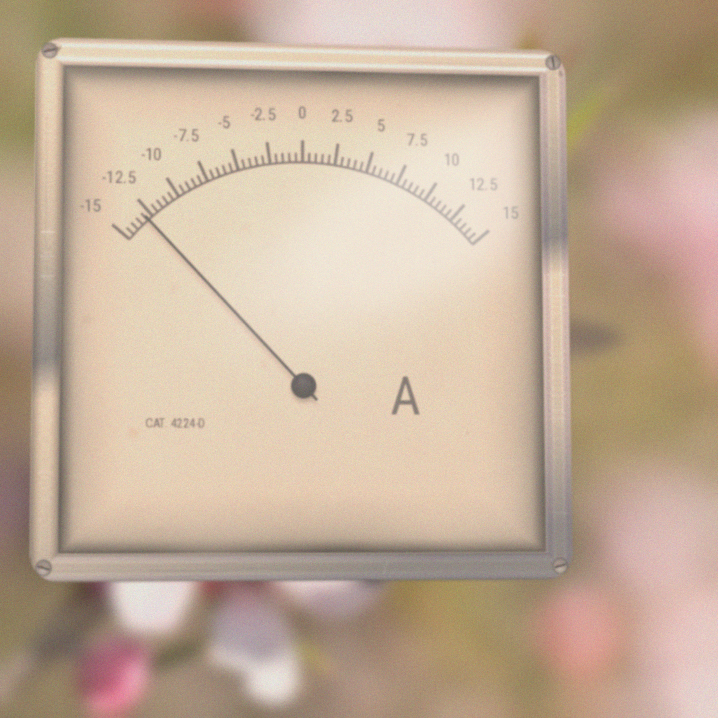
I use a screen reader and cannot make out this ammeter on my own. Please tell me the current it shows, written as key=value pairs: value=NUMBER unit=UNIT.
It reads value=-13 unit=A
